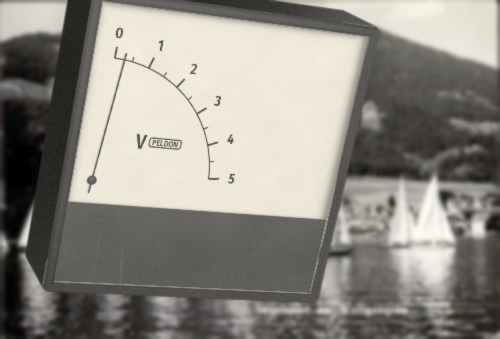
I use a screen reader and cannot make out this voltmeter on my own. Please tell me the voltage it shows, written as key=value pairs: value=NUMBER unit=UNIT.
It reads value=0.25 unit=V
